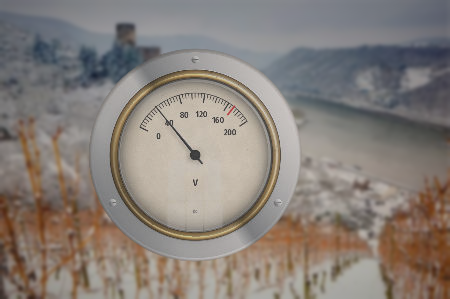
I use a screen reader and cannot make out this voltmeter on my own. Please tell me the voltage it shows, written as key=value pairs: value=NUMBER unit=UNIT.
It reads value=40 unit=V
